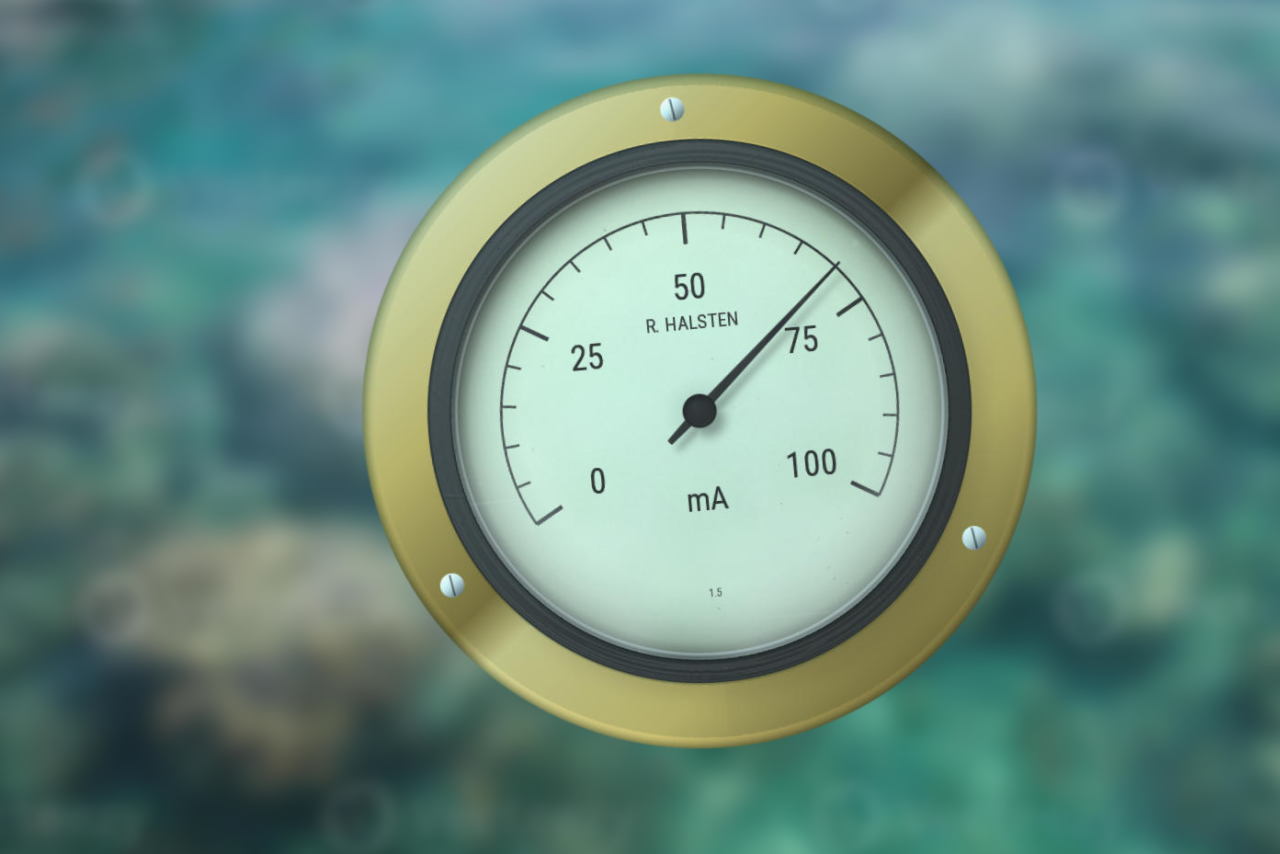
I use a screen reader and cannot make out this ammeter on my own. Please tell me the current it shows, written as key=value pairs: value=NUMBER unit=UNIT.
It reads value=70 unit=mA
